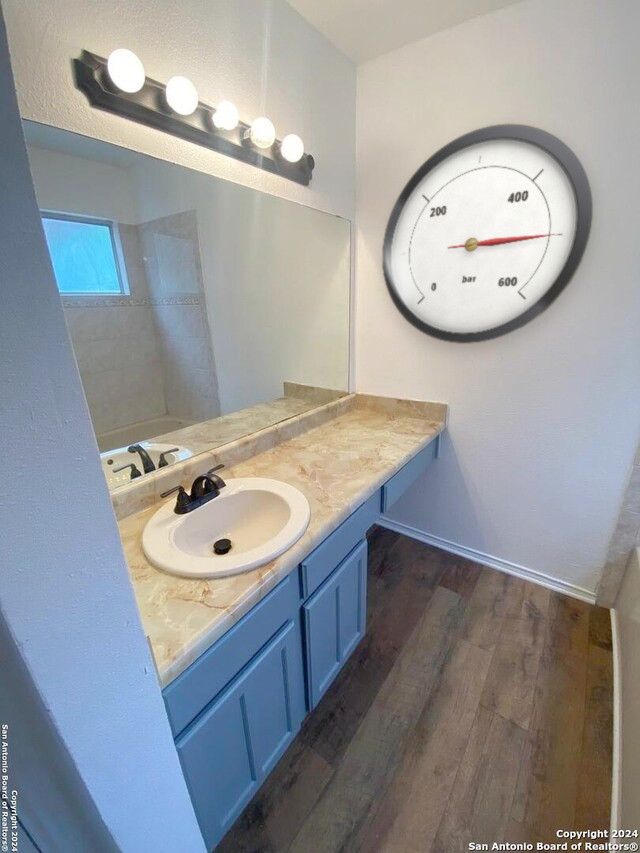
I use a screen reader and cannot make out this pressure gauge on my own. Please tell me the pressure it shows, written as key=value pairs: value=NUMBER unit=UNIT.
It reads value=500 unit=bar
